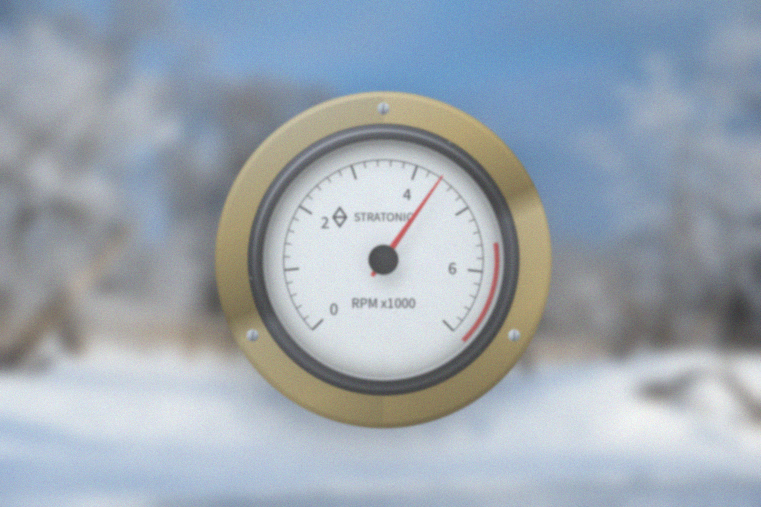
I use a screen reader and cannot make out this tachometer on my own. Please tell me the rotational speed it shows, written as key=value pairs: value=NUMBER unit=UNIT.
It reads value=4400 unit=rpm
